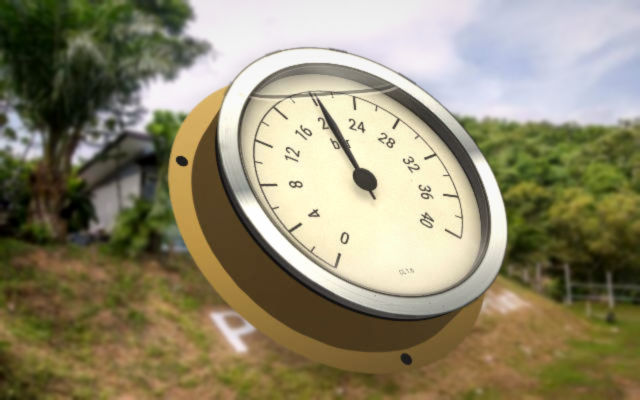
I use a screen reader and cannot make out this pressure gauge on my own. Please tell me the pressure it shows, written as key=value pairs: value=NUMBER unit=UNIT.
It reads value=20 unit=bar
